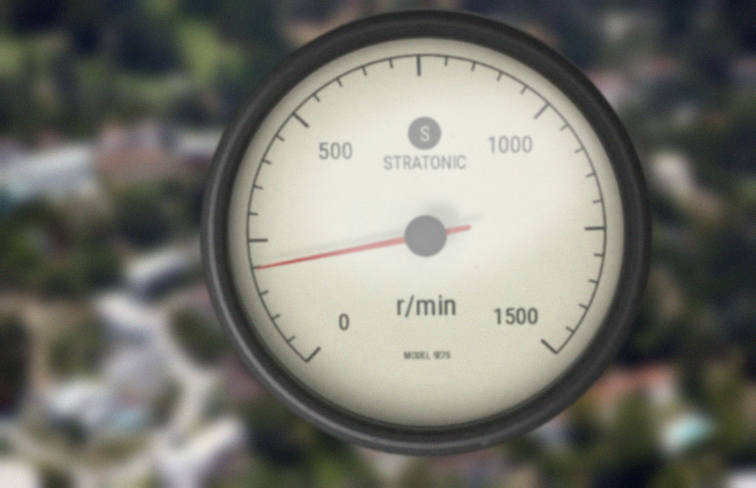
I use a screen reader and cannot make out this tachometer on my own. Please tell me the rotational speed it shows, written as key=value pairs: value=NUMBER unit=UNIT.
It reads value=200 unit=rpm
